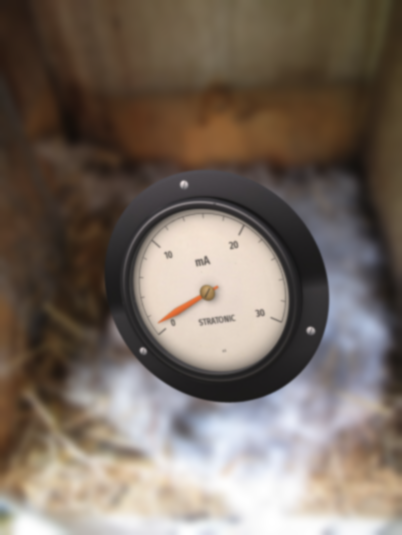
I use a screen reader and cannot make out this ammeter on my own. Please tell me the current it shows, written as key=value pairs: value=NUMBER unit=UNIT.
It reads value=1 unit=mA
